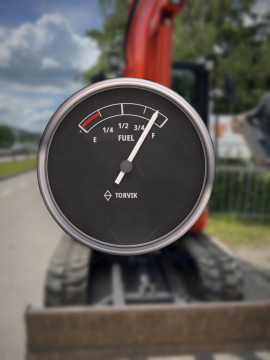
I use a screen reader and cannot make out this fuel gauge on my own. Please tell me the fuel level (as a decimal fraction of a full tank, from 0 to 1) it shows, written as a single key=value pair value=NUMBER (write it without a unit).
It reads value=0.875
